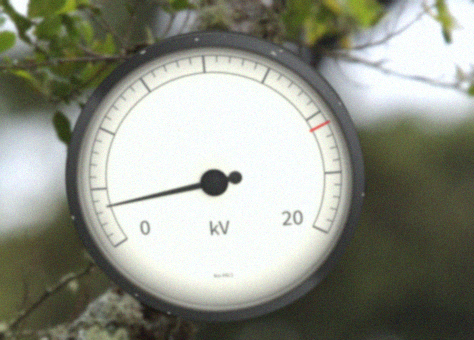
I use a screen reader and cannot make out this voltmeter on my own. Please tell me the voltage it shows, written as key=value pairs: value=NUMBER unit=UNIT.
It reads value=1.75 unit=kV
